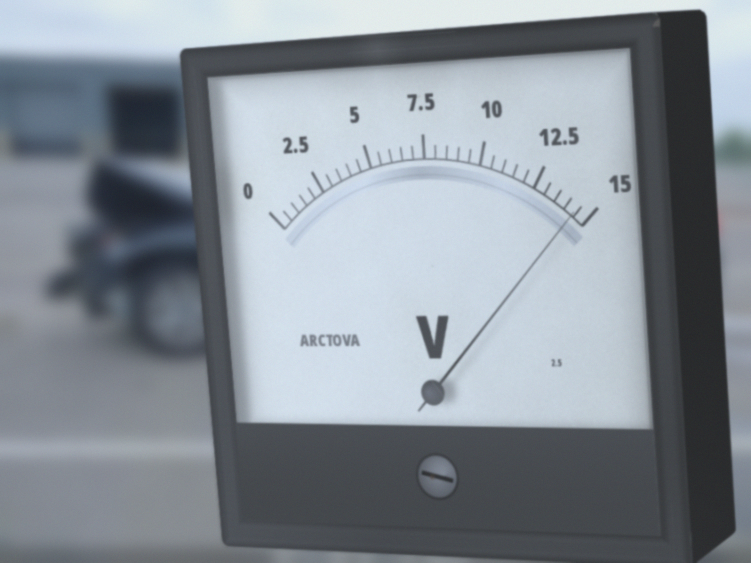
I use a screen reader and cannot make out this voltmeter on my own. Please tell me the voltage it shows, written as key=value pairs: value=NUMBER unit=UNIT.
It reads value=14.5 unit=V
